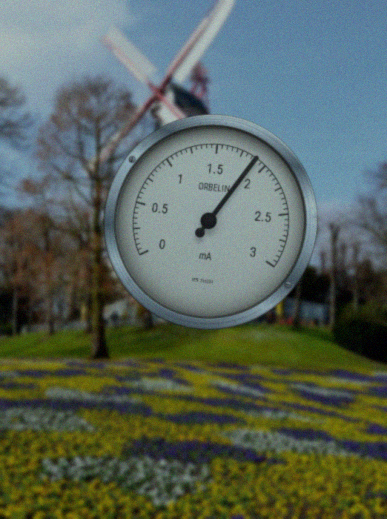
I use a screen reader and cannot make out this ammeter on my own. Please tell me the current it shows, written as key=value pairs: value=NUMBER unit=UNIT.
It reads value=1.9 unit=mA
